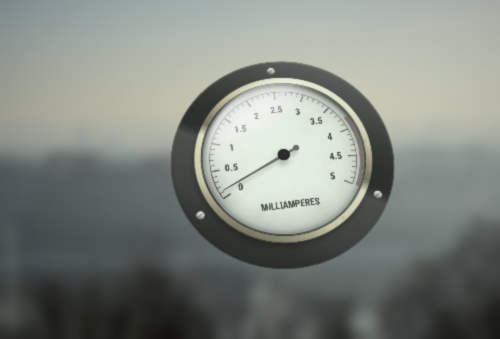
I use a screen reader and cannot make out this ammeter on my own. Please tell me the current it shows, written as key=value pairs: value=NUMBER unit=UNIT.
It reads value=0.1 unit=mA
